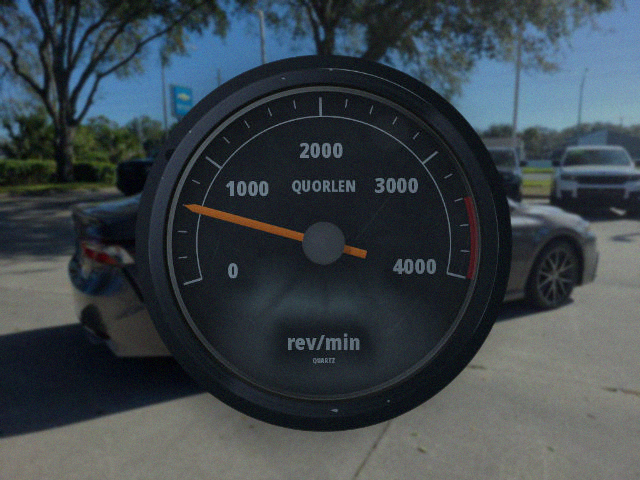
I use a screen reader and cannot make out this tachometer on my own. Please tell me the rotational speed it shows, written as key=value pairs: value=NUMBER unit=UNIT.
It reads value=600 unit=rpm
